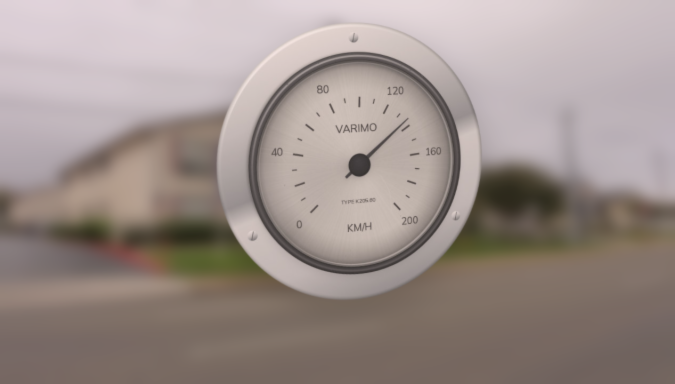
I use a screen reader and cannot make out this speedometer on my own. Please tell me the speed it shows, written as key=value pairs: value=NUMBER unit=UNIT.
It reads value=135 unit=km/h
